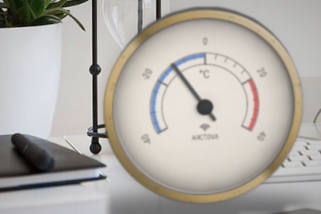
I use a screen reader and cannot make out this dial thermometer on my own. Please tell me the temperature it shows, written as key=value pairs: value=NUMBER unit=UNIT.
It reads value=-12 unit=°C
